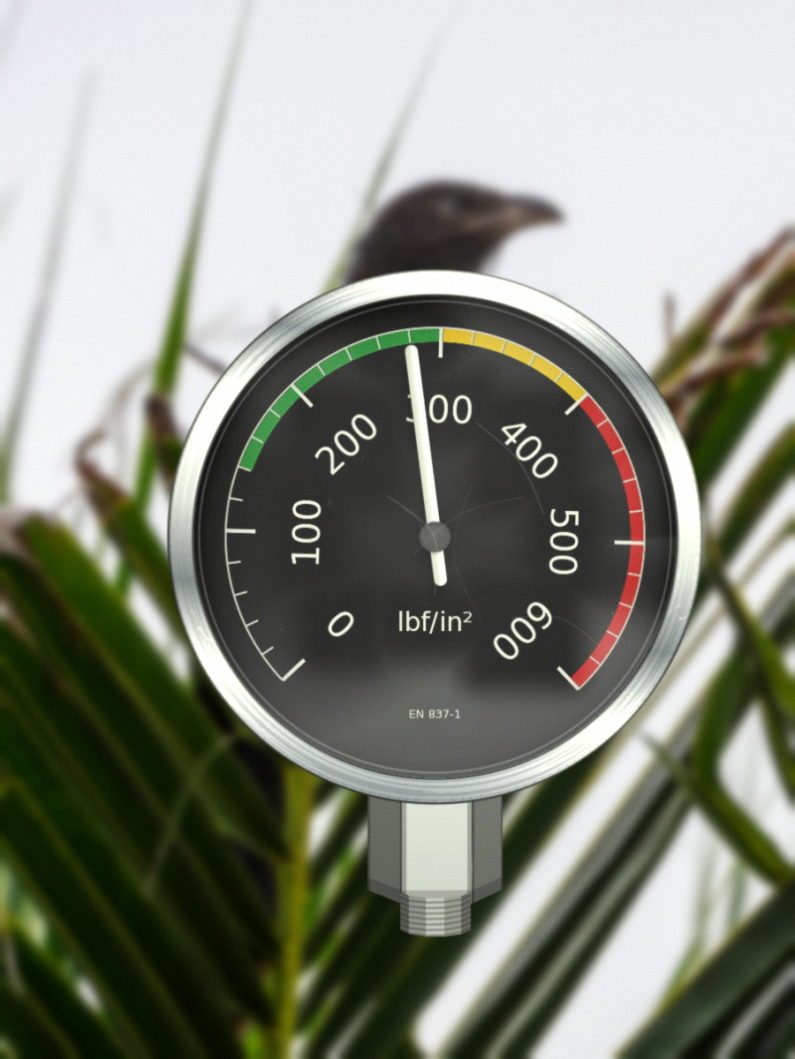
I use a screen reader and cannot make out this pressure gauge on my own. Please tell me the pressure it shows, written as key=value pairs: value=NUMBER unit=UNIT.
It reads value=280 unit=psi
